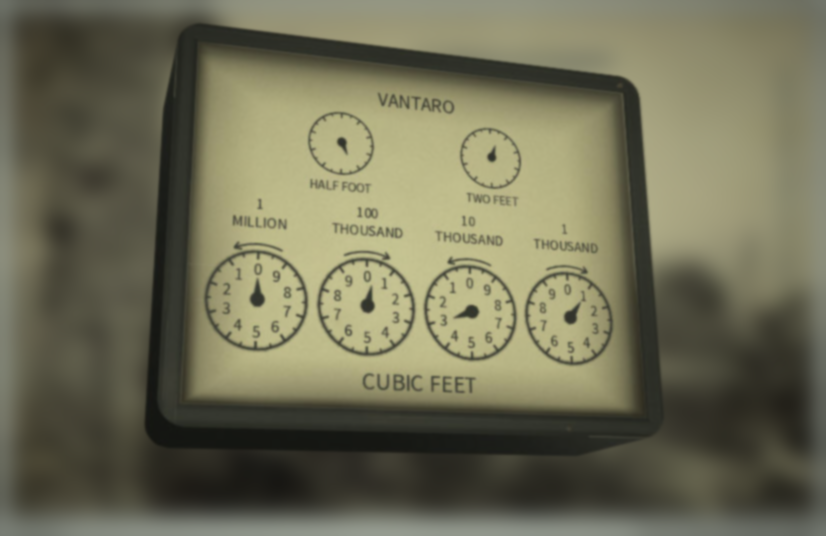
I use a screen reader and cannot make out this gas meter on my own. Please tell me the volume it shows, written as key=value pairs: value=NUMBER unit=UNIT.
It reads value=3100 unit=ft³
